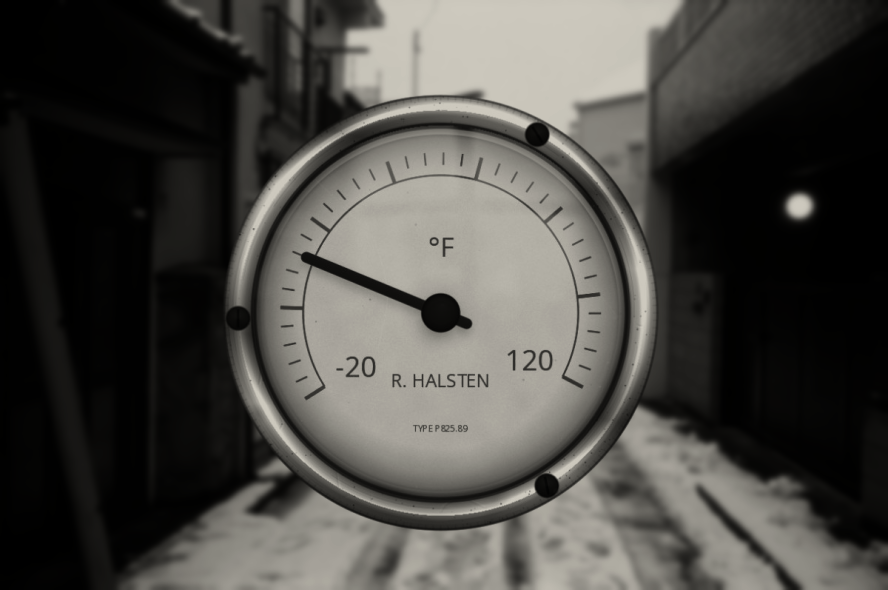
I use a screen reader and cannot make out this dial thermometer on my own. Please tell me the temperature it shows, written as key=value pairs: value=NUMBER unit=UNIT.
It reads value=12 unit=°F
